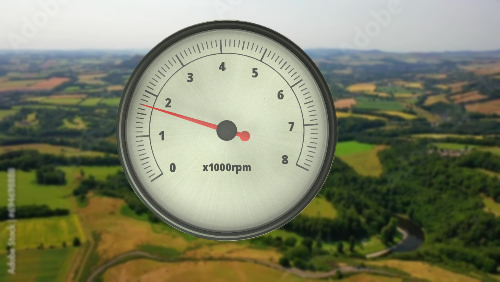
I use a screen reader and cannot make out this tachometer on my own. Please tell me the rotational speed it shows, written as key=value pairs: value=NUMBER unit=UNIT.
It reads value=1700 unit=rpm
